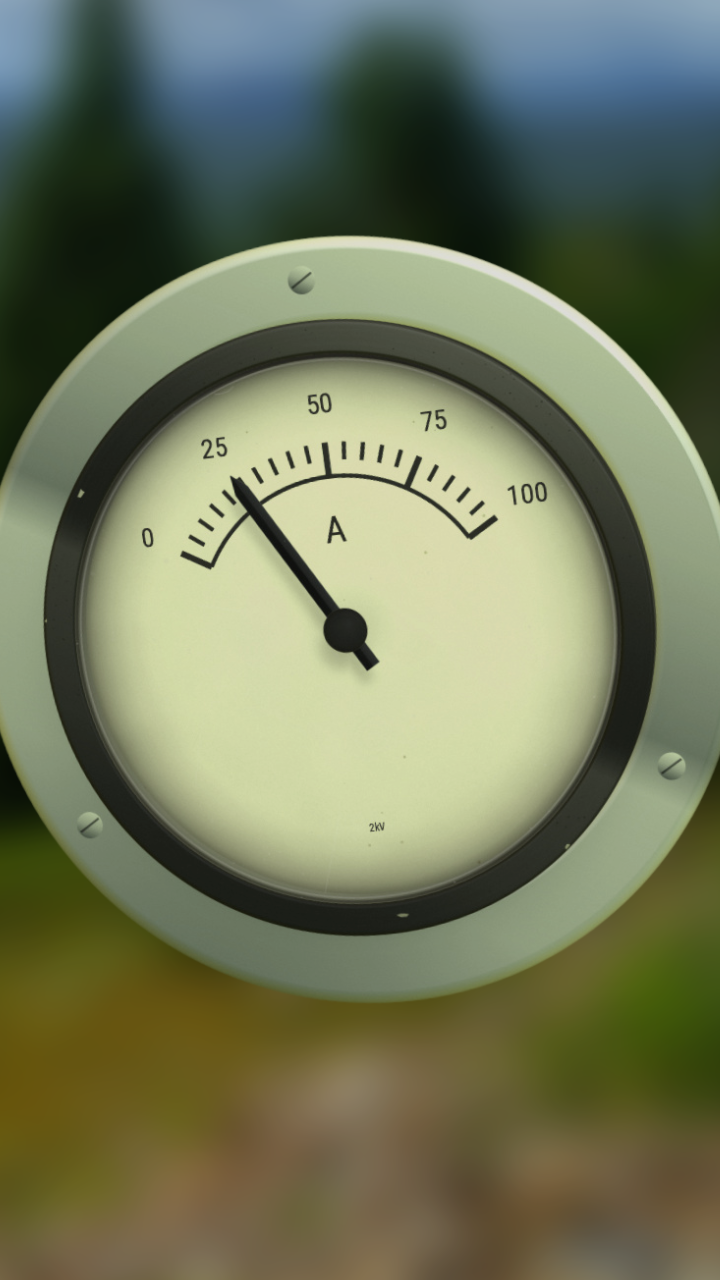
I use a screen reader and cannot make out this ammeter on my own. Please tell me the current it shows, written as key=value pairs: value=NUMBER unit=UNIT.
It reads value=25 unit=A
